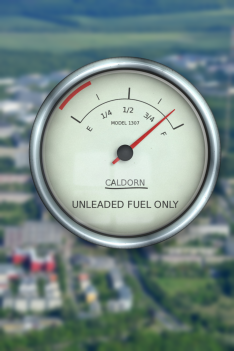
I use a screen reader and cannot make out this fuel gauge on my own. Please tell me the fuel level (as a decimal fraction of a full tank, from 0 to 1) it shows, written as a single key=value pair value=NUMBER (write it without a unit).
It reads value=0.875
